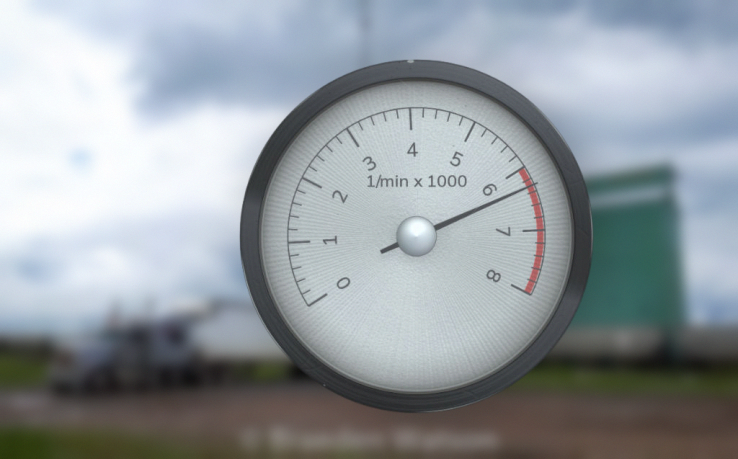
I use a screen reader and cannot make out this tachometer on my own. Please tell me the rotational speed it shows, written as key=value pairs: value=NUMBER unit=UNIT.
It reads value=6300 unit=rpm
